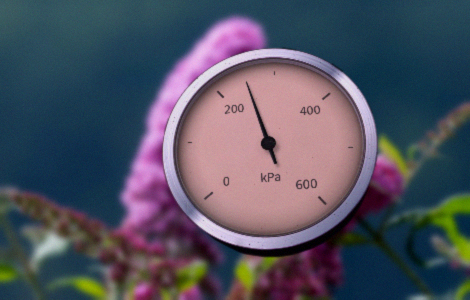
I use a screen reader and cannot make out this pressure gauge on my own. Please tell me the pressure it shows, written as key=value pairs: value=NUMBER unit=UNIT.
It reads value=250 unit=kPa
